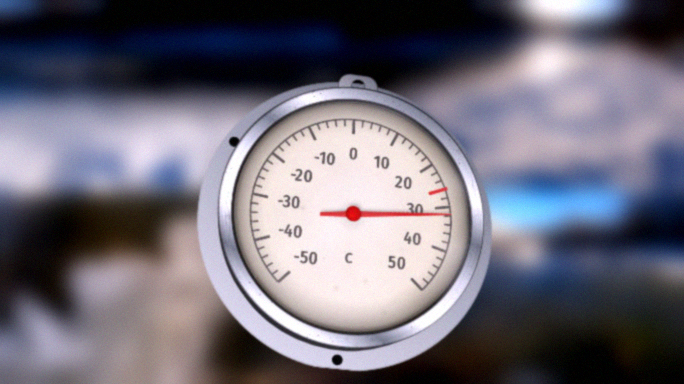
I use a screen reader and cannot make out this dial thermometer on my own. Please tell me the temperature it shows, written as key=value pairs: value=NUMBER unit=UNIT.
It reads value=32 unit=°C
